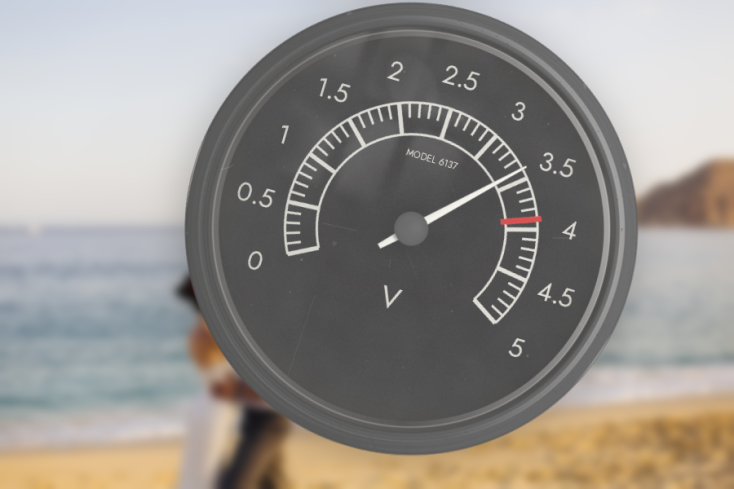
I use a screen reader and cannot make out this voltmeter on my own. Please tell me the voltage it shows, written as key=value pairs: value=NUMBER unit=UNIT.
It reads value=3.4 unit=V
